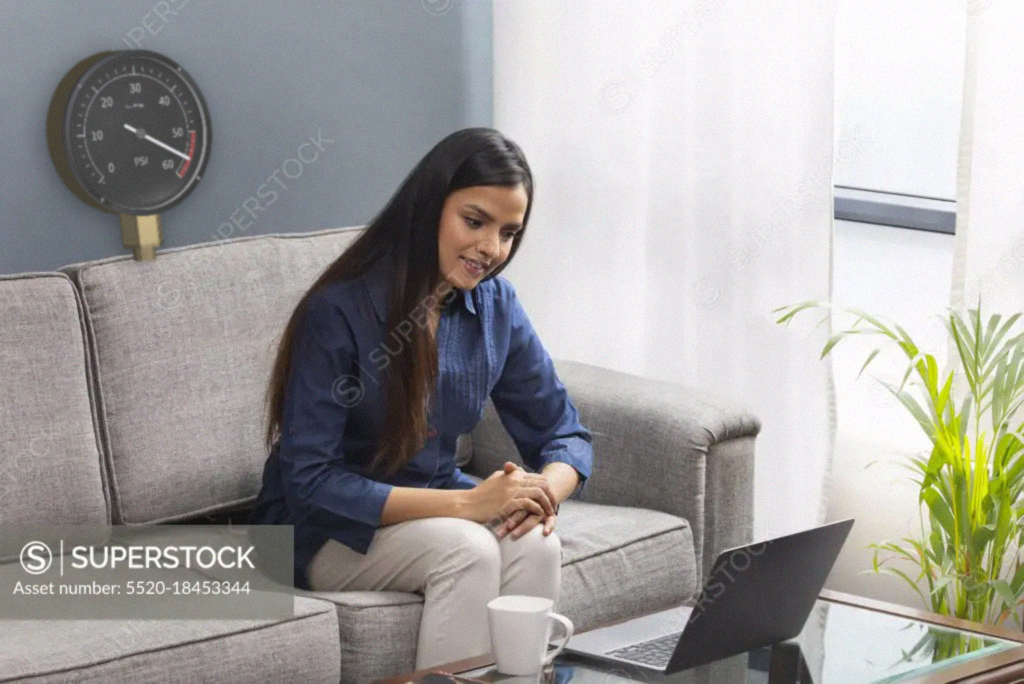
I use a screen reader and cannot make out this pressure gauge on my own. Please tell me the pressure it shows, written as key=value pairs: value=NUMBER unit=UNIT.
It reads value=56 unit=psi
